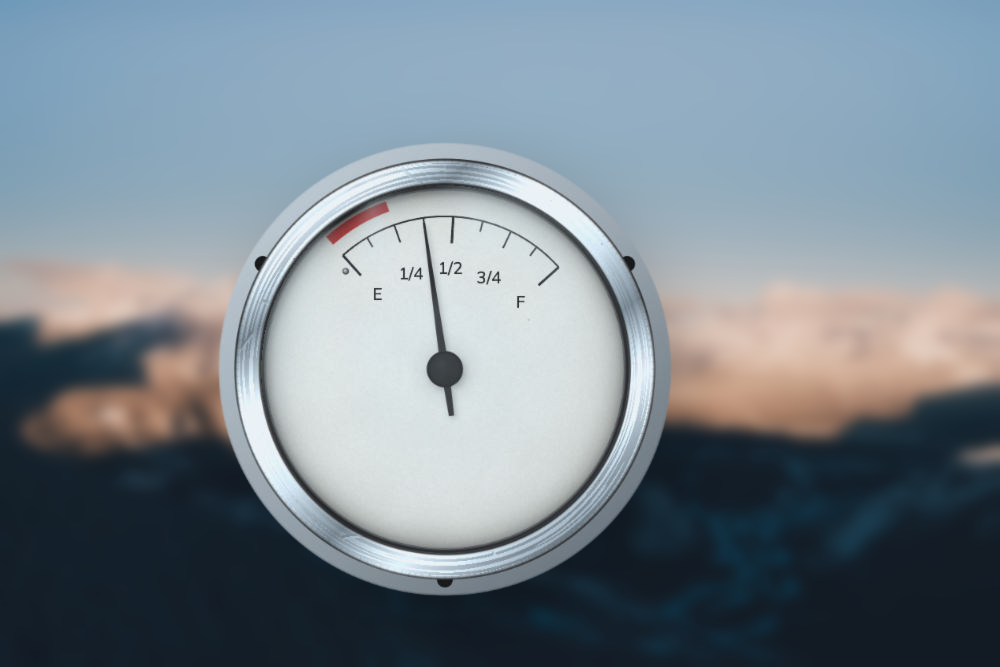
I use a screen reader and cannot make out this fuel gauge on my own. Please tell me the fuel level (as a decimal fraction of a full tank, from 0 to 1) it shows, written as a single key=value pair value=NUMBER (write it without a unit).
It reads value=0.375
